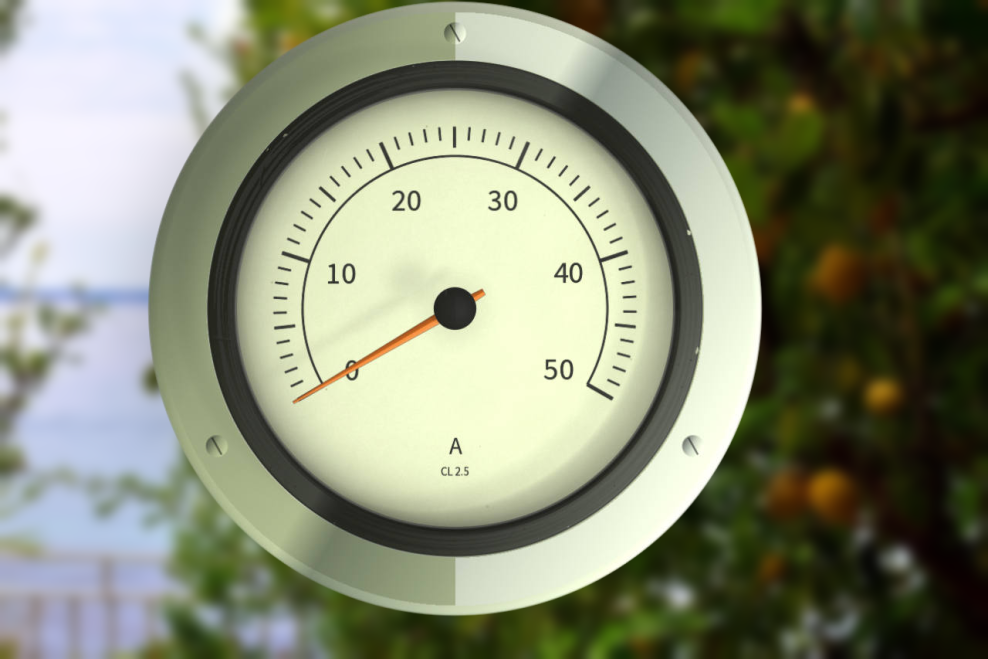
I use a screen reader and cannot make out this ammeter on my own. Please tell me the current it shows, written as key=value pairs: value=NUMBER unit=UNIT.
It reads value=0 unit=A
